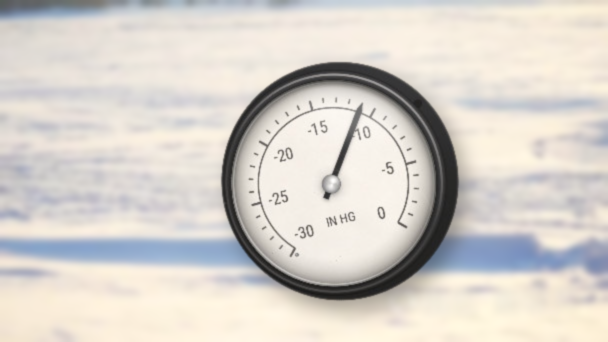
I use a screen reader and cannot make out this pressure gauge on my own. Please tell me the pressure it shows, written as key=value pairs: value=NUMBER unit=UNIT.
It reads value=-11 unit=inHg
